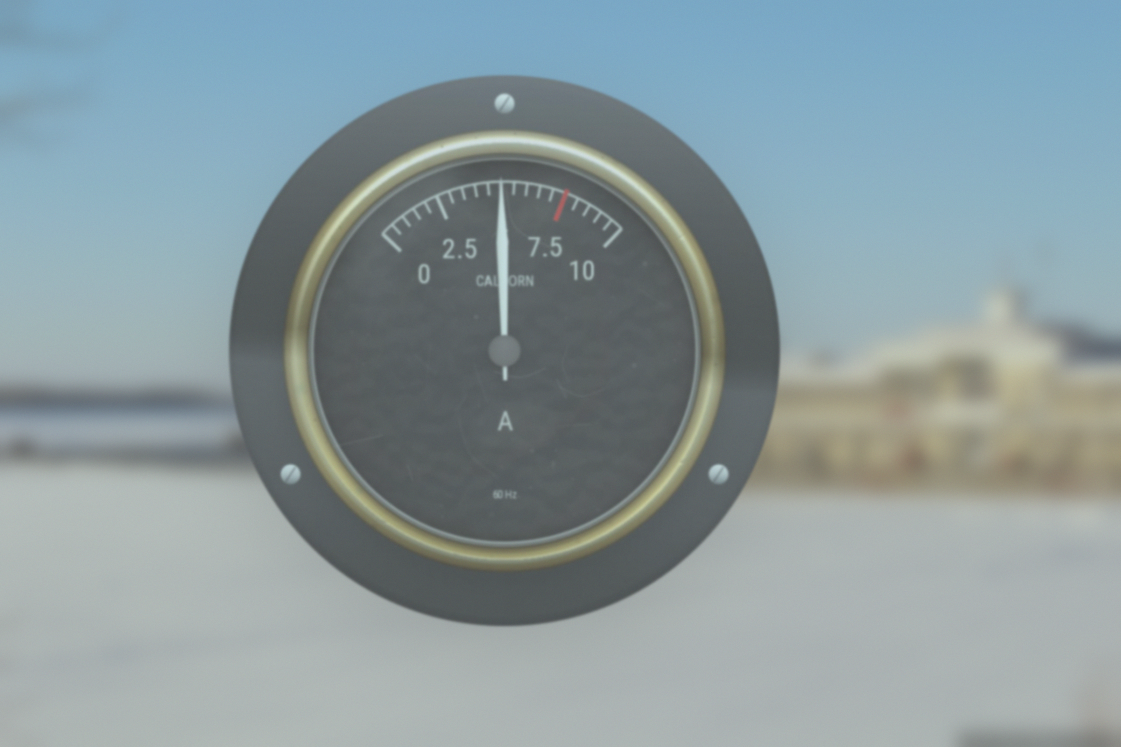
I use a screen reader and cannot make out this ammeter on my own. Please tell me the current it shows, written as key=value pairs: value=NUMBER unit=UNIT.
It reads value=5 unit=A
